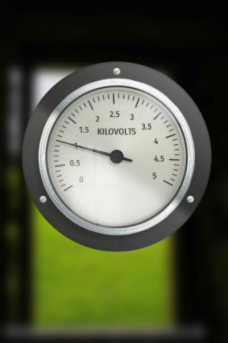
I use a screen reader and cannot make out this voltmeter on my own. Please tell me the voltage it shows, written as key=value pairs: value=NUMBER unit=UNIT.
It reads value=1 unit=kV
